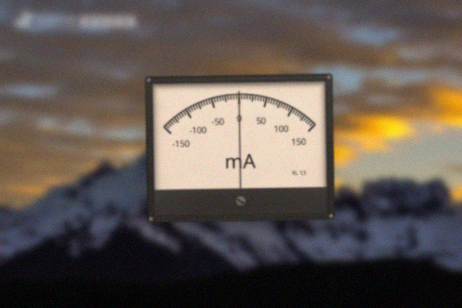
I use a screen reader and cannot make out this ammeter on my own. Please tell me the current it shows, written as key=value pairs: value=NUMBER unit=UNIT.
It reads value=0 unit=mA
